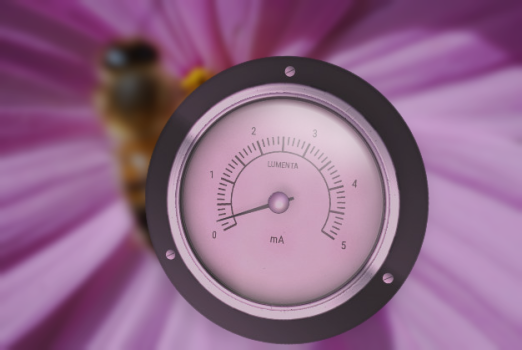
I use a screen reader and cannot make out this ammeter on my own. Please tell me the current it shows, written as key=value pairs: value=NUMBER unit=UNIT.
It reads value=0.2 unit=mA
